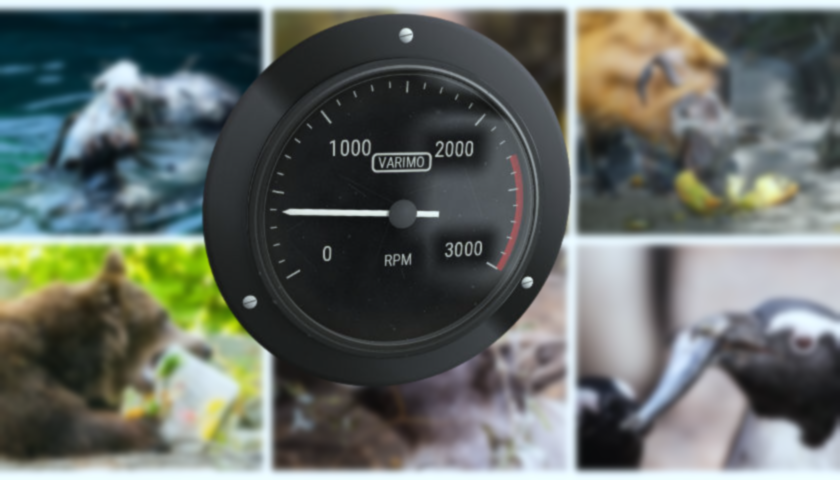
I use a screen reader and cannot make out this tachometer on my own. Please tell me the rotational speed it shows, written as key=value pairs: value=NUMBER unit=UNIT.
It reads value=400 unit=rpm
